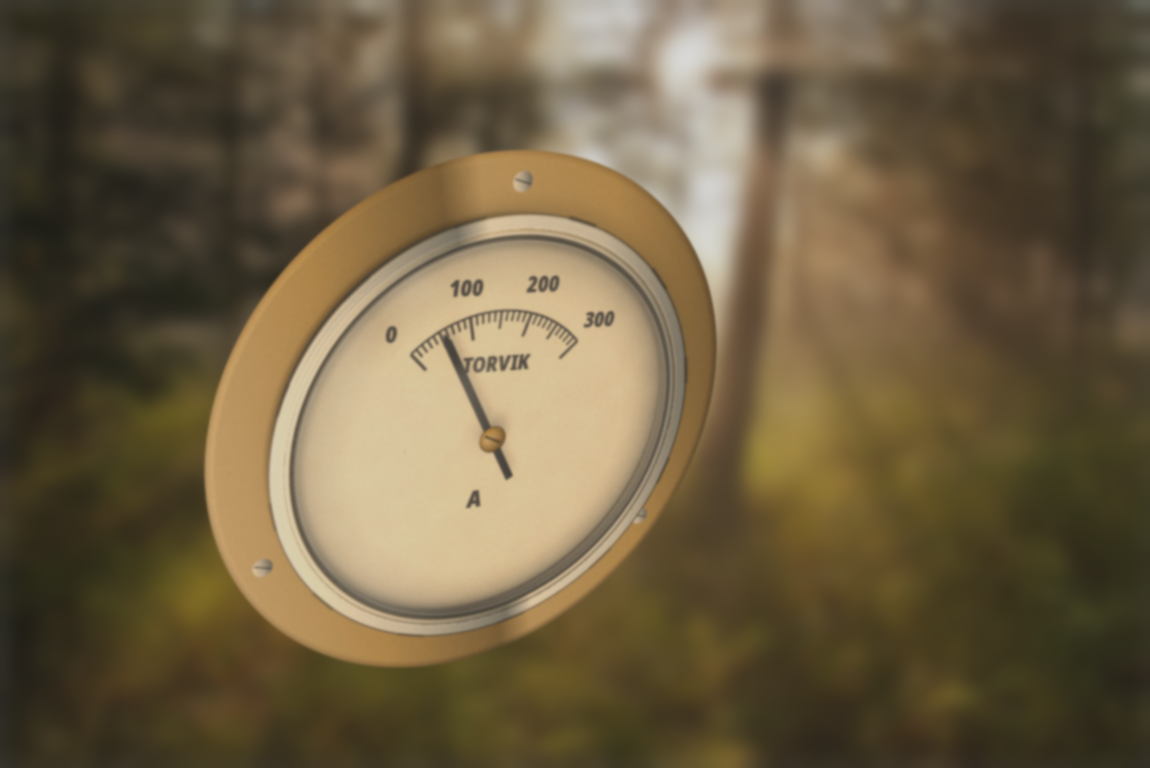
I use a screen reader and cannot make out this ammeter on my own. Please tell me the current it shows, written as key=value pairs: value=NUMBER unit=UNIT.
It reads value=50 unit=A
